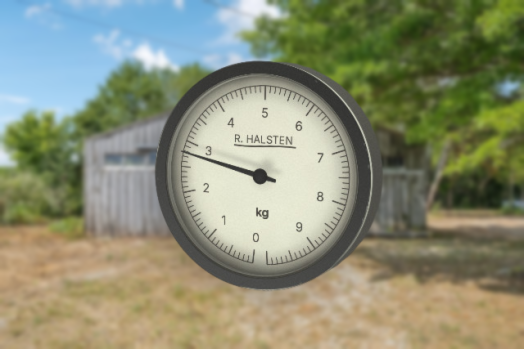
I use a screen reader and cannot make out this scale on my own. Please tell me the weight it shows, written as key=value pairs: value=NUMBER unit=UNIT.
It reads value=2.8 unit=kg
